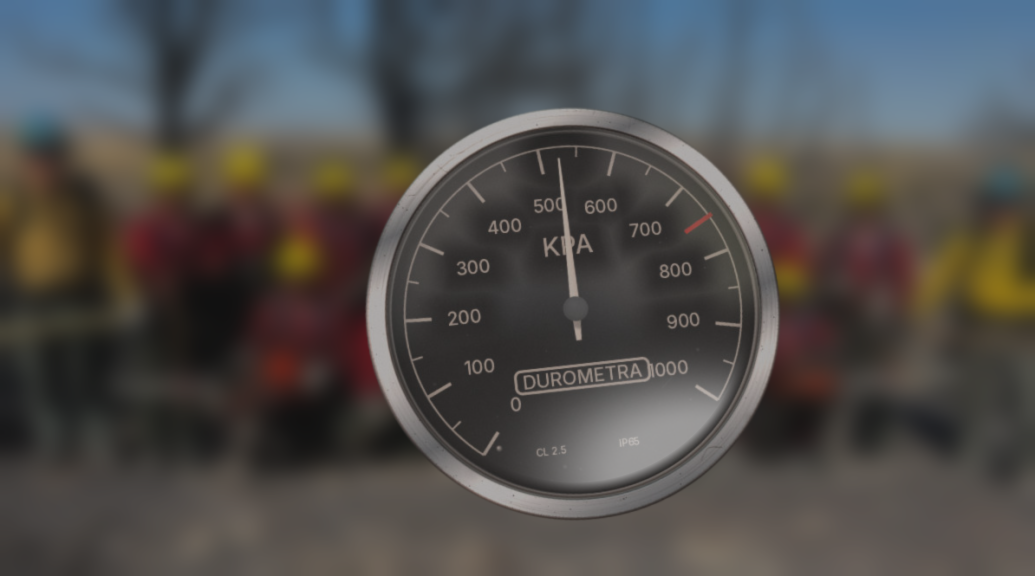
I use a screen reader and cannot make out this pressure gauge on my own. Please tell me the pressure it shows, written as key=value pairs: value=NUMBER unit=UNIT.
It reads value=525 unit=kPa
